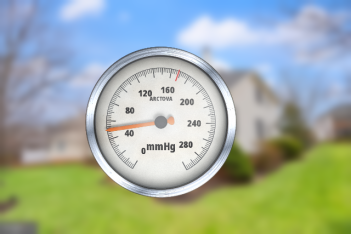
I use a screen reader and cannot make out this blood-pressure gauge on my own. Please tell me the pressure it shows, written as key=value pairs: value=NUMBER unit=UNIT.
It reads value=50 unit=mmHg
